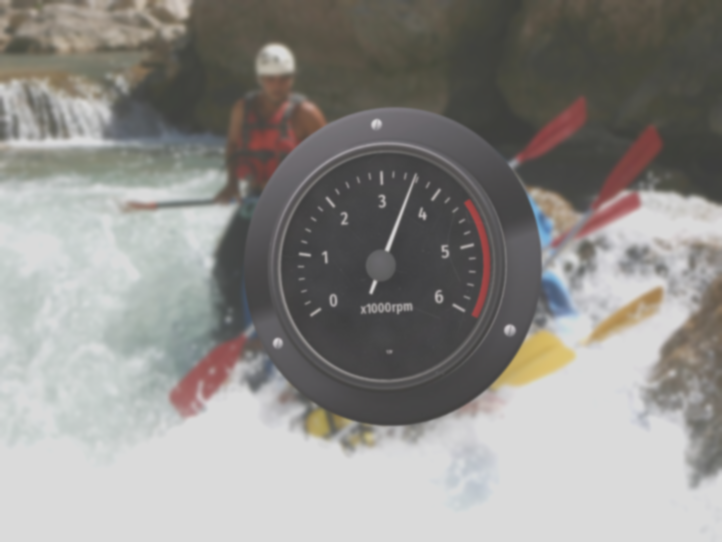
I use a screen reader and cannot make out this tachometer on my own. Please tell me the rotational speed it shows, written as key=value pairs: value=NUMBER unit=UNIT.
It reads value=3600 unit=rpm
